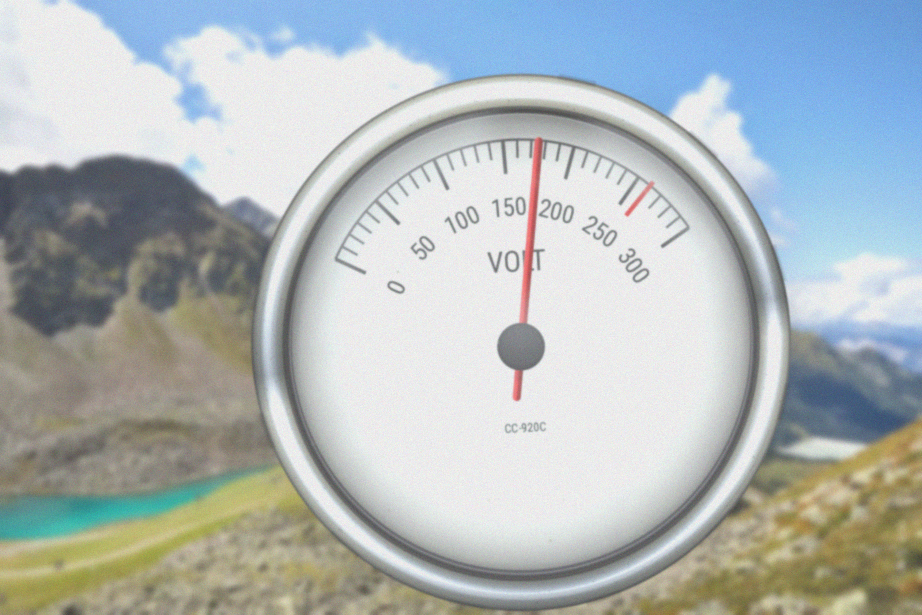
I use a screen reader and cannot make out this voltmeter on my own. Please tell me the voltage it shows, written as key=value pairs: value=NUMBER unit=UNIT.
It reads value=175 unit=V
